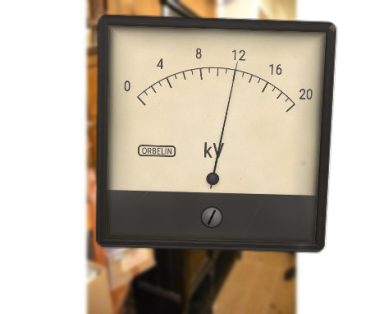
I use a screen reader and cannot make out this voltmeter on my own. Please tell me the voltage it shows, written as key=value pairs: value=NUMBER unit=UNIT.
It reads value=12 unit=kV
